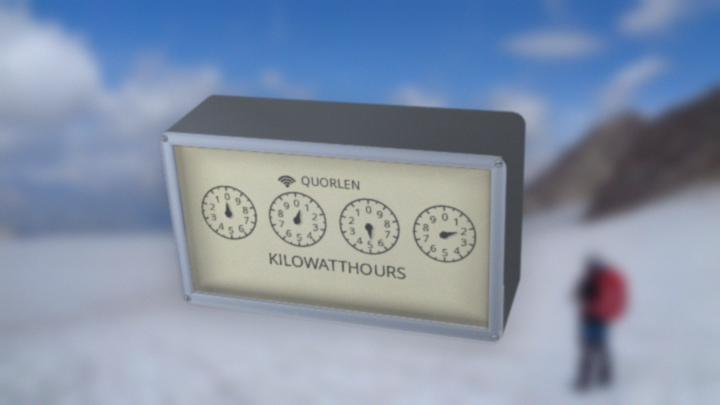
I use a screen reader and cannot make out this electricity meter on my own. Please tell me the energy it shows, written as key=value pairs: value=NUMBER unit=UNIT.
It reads value=52 unit=kWh
